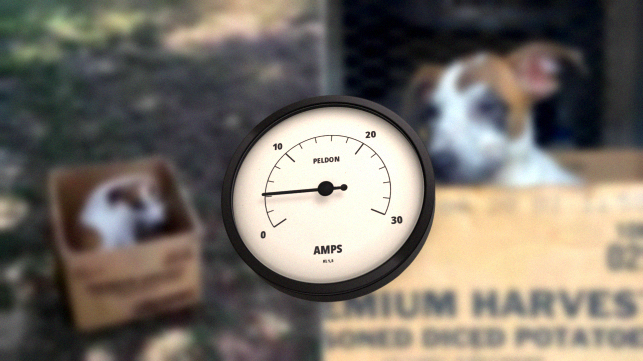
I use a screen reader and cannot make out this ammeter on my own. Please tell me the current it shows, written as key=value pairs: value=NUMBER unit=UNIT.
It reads value=4 unit=A
